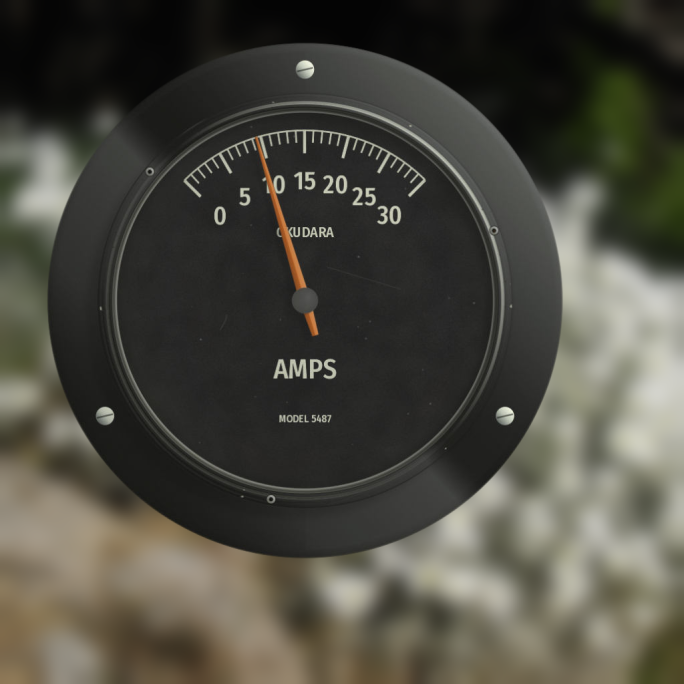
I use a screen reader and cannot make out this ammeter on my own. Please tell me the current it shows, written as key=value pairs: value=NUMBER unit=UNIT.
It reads value=9.5 unit=A
